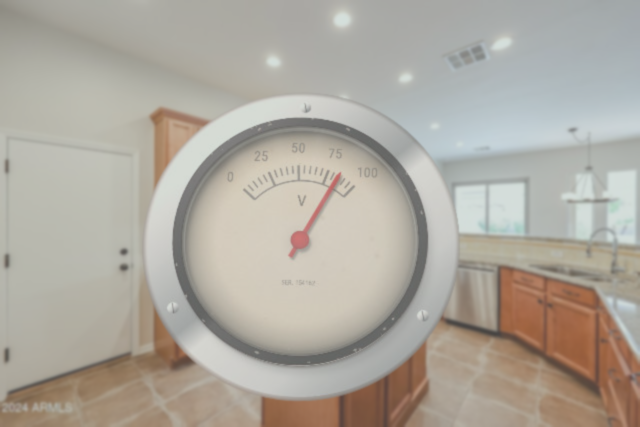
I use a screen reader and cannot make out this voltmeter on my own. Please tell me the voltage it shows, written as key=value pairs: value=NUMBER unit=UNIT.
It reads value=85 unit=V
